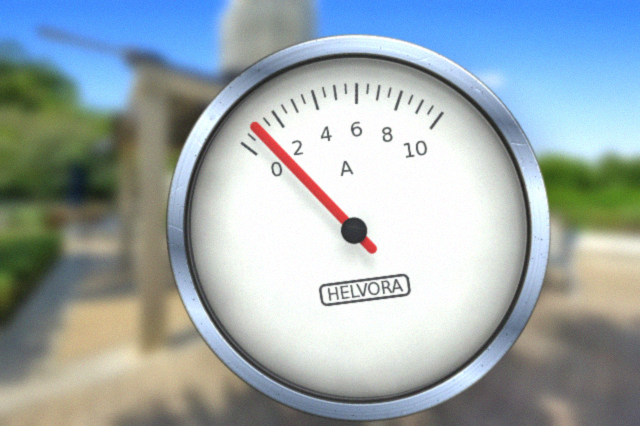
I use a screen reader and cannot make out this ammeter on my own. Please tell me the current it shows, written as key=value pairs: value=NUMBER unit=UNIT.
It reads value=1 unit=A
